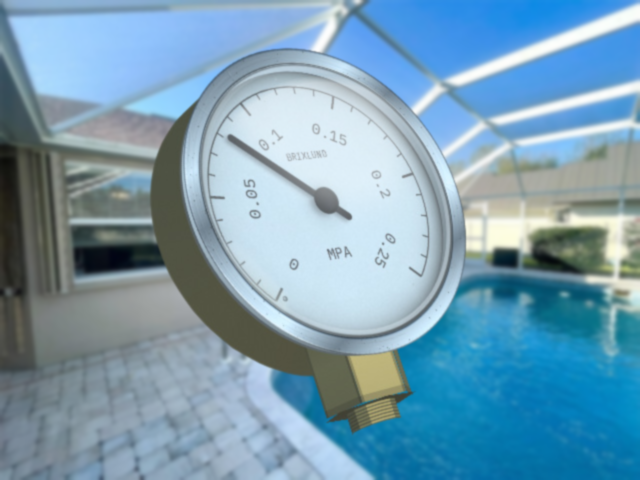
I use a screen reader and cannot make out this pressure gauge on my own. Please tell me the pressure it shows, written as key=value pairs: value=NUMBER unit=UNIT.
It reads value=0.08 unit=MPa
